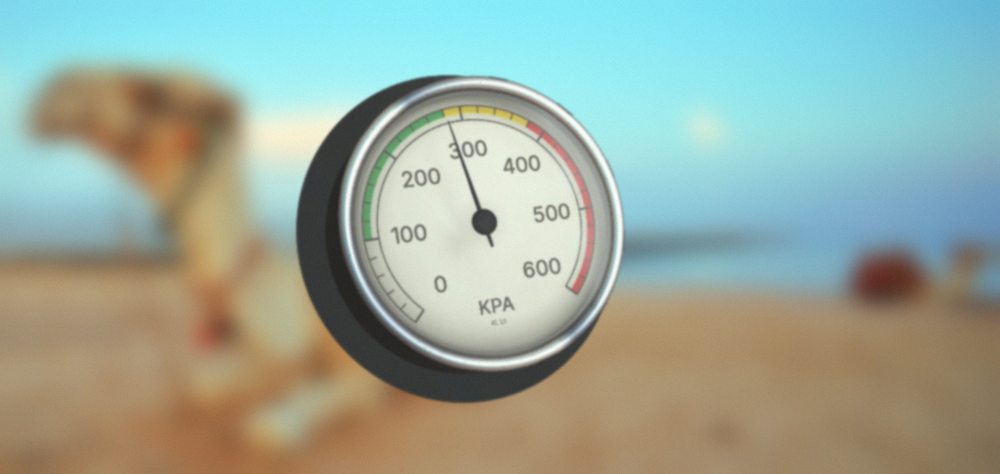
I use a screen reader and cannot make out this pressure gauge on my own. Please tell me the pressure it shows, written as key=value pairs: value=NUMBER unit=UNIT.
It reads value=280 unit=kPa
